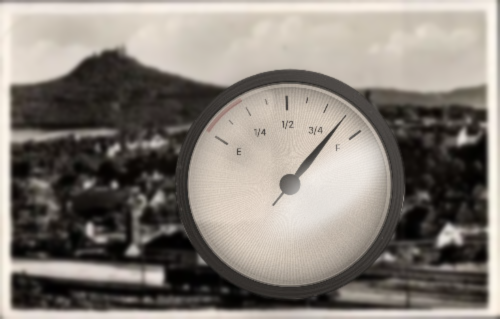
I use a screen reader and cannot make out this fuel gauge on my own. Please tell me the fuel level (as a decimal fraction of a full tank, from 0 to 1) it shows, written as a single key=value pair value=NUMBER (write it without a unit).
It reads value=0.875
